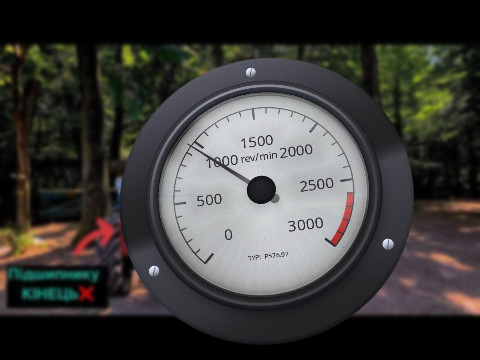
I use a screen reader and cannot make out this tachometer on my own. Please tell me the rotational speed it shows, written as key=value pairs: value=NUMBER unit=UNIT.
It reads value=950 unit=rpm
